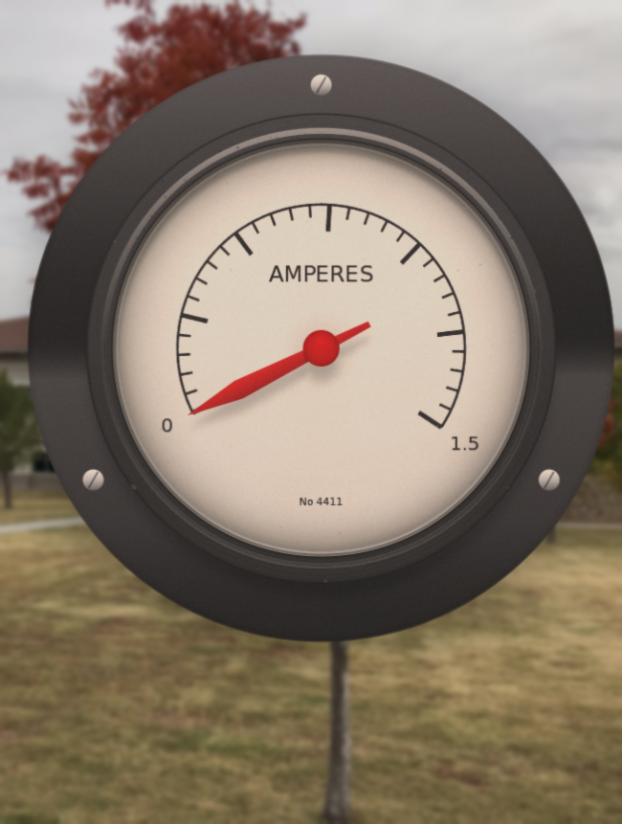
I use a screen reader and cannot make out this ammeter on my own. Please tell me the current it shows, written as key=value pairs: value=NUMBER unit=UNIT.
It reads value=0 unit=A
